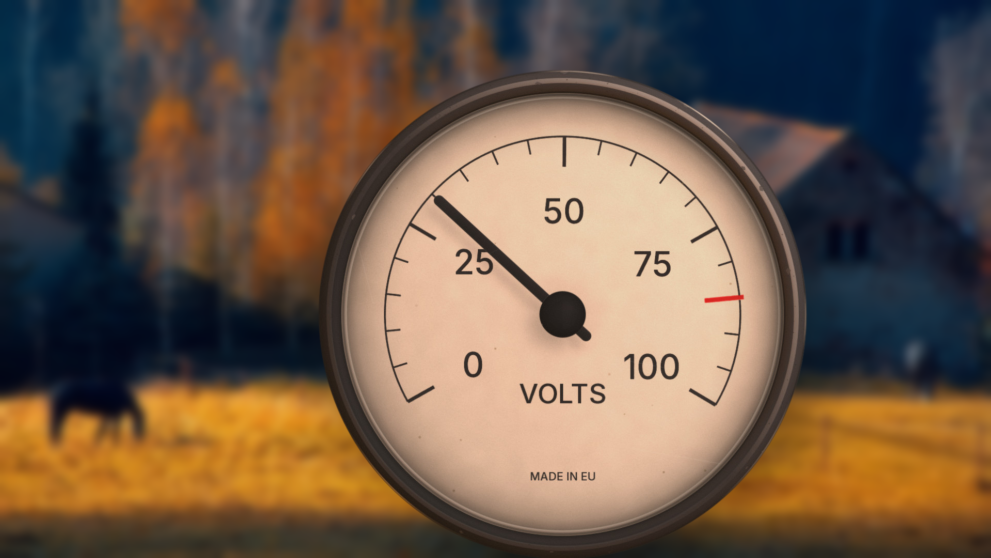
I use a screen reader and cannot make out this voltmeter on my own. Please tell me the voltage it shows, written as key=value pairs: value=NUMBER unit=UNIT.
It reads value=30 unit=V
